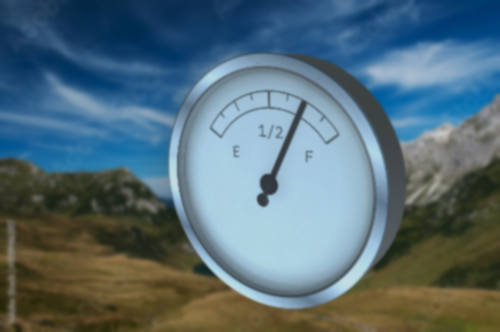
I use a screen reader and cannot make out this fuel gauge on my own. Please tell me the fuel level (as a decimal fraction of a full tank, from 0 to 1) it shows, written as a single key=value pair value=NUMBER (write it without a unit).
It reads value=0.75
